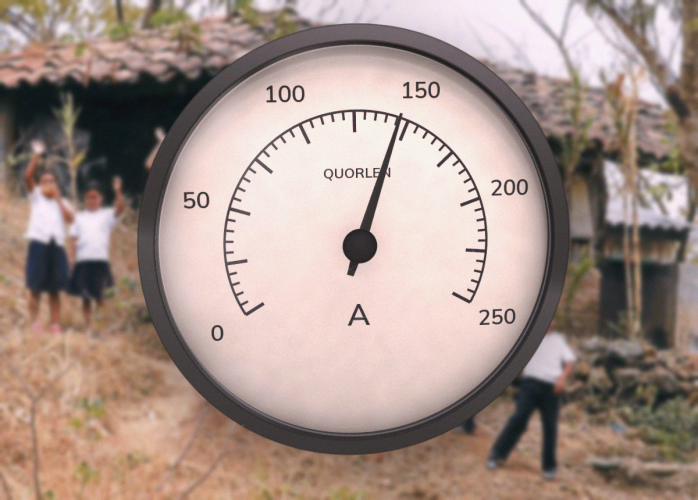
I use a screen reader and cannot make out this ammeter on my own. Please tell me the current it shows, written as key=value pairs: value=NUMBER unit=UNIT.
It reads value=145 unit=A
